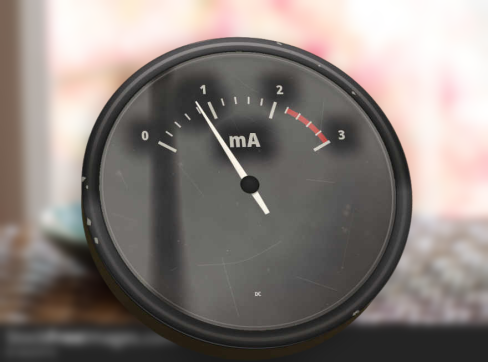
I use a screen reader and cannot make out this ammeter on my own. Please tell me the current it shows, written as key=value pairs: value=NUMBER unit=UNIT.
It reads value=0.8 unit=mA
